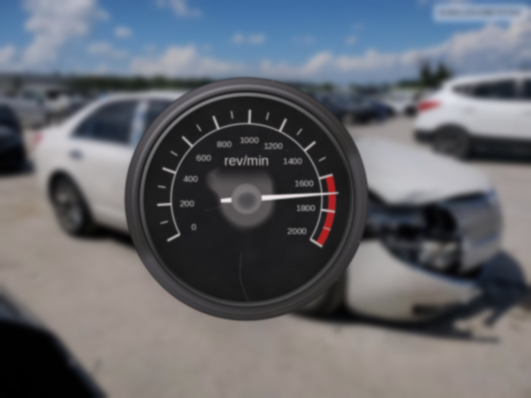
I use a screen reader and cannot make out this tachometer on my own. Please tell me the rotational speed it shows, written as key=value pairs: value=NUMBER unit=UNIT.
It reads value=1700 unit=rpm
